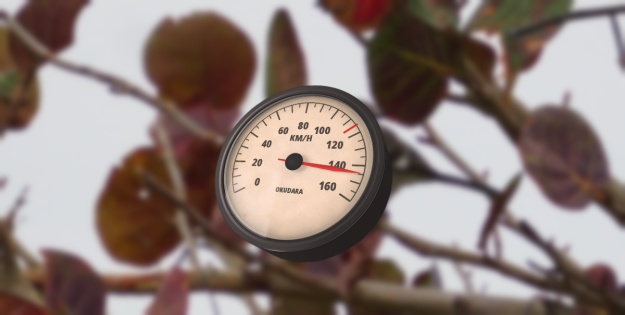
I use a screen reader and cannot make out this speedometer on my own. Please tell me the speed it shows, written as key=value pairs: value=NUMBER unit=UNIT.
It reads value=145 unit=km/h
